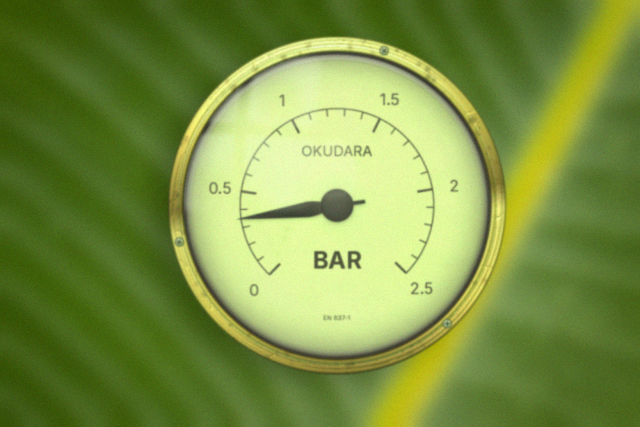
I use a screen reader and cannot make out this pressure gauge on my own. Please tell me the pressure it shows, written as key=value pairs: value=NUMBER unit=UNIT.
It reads value=0.35 unit=bar
